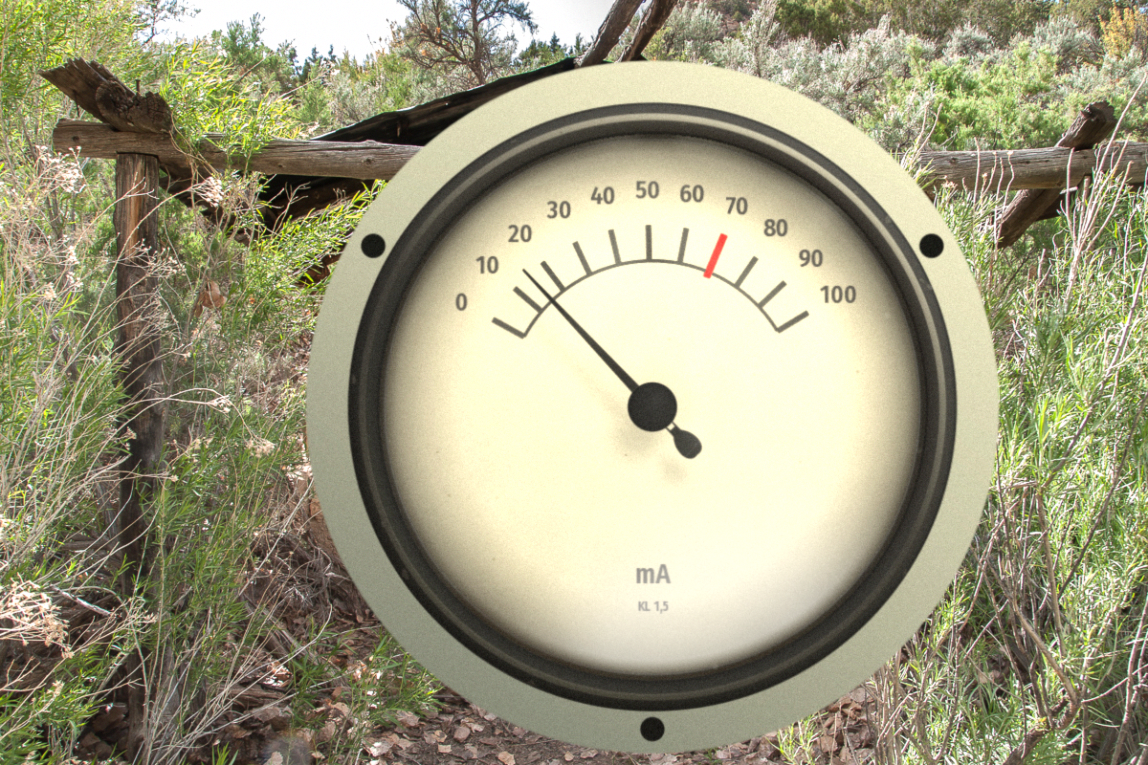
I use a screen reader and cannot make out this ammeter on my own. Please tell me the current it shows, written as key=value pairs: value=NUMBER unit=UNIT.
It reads value=15 unit=mA
